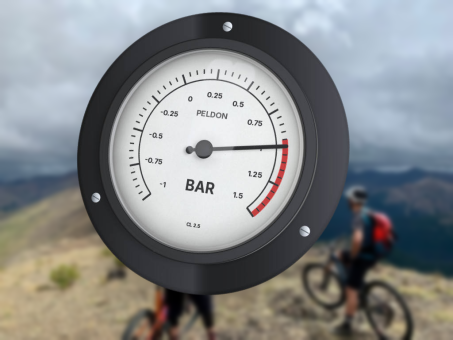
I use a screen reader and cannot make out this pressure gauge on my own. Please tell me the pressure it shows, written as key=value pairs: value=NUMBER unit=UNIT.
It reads value=1 unit=bar
